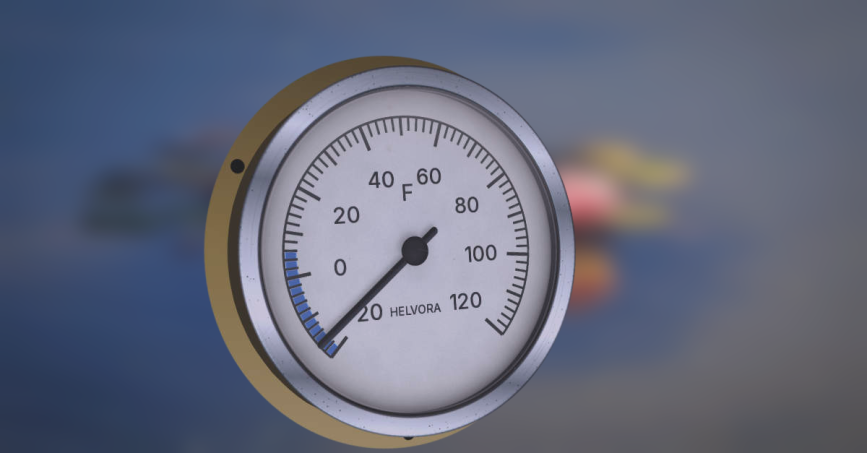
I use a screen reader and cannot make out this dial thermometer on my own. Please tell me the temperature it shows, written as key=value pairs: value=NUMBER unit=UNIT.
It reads value=-16 unit=°F
